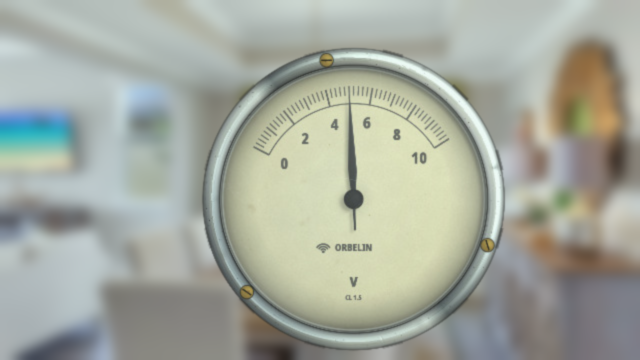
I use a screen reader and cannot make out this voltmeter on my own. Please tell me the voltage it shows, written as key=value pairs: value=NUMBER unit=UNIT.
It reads value=5 unit=V
